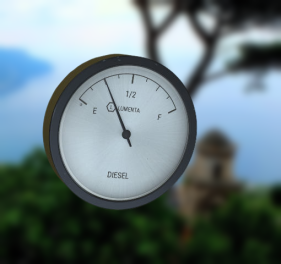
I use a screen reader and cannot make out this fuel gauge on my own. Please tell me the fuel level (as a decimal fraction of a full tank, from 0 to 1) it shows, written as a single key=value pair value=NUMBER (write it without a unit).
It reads value=0.25
